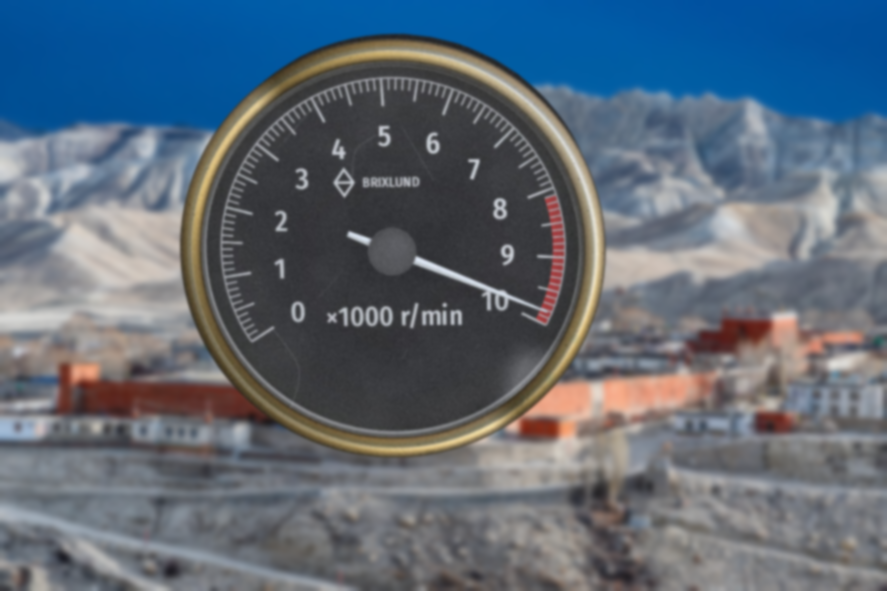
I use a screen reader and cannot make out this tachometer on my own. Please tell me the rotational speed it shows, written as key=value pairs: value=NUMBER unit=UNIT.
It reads value=9800 unit=rpm
